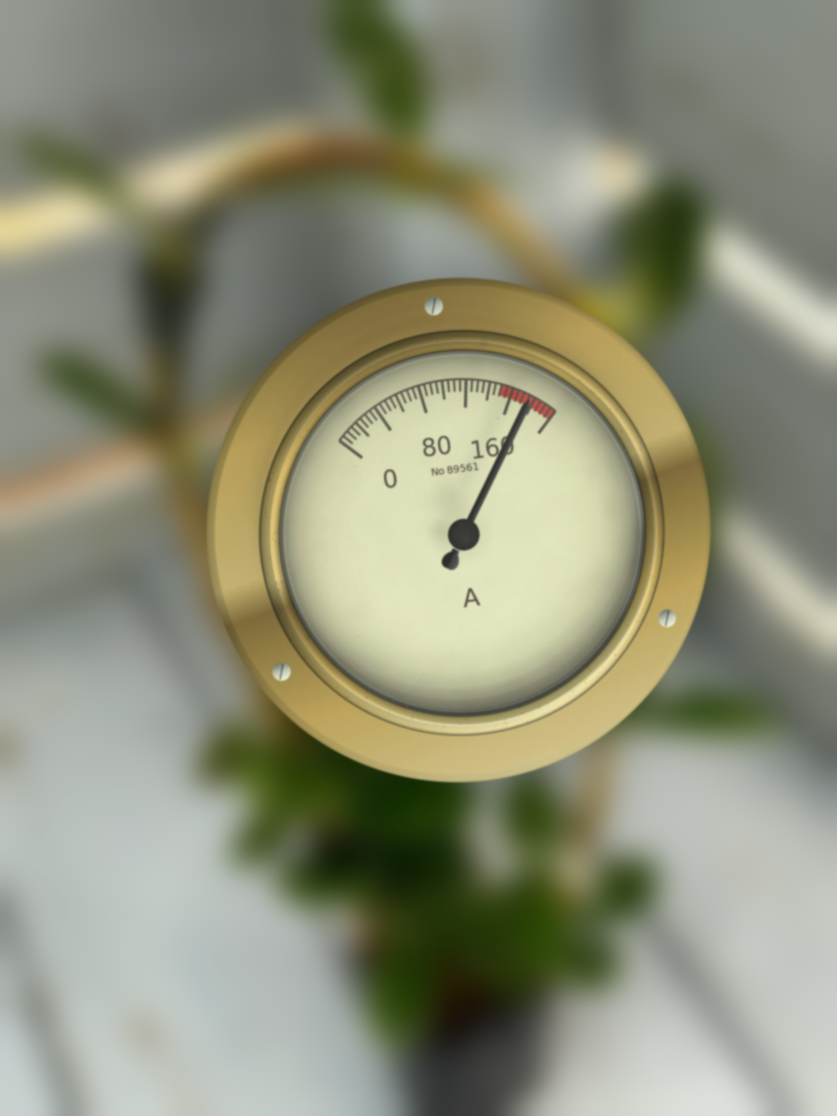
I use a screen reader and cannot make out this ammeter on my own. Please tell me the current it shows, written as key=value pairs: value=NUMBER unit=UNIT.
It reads value=175 unit=A
